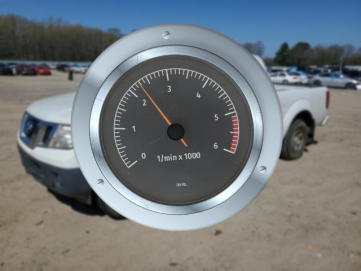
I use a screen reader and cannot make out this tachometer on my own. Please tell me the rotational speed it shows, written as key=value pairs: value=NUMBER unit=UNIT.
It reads value=2300 unit=rpm
